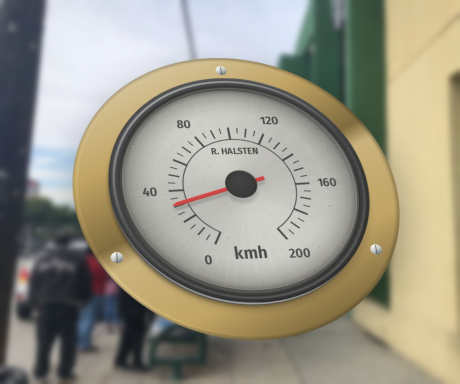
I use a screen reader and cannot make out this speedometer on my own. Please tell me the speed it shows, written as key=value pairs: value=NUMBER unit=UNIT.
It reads value=30 unit=km/h
